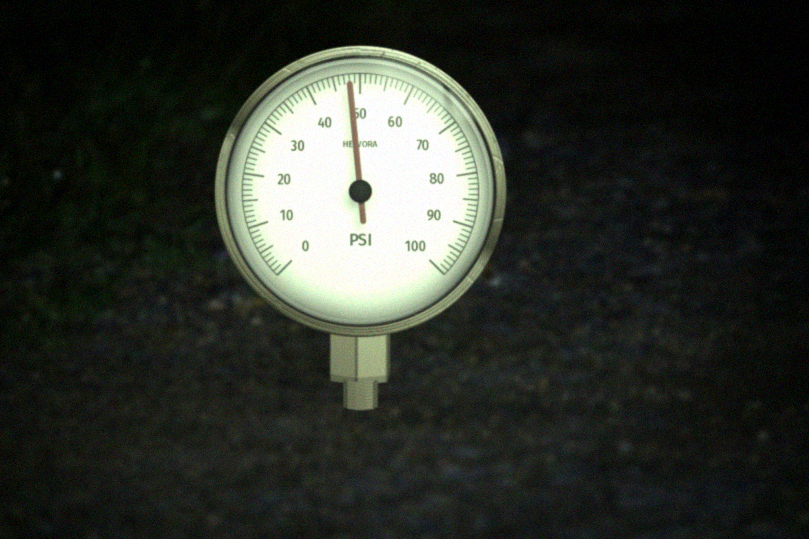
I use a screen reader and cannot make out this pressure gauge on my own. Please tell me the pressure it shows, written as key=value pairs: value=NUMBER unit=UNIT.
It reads value=48 unit=psi
